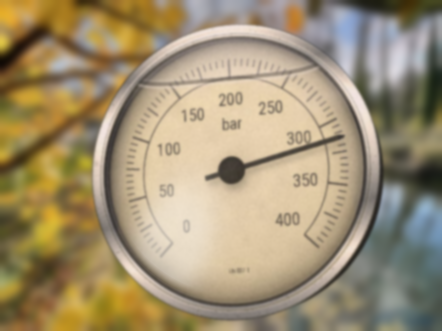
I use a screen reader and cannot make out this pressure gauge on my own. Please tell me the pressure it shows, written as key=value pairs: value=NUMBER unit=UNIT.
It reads value=315 unit=bar
